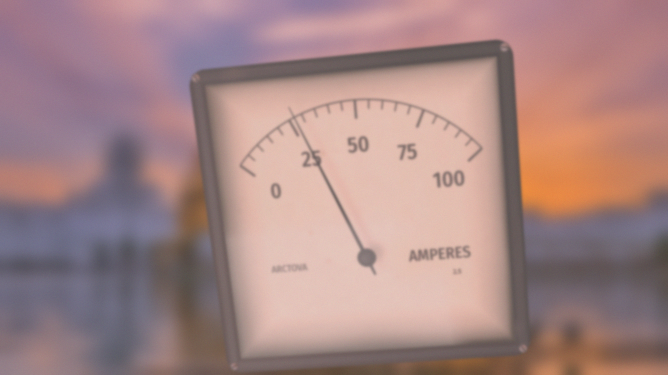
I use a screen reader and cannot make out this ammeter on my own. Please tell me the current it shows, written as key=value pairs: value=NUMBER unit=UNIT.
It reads value=27.5 unit=A
